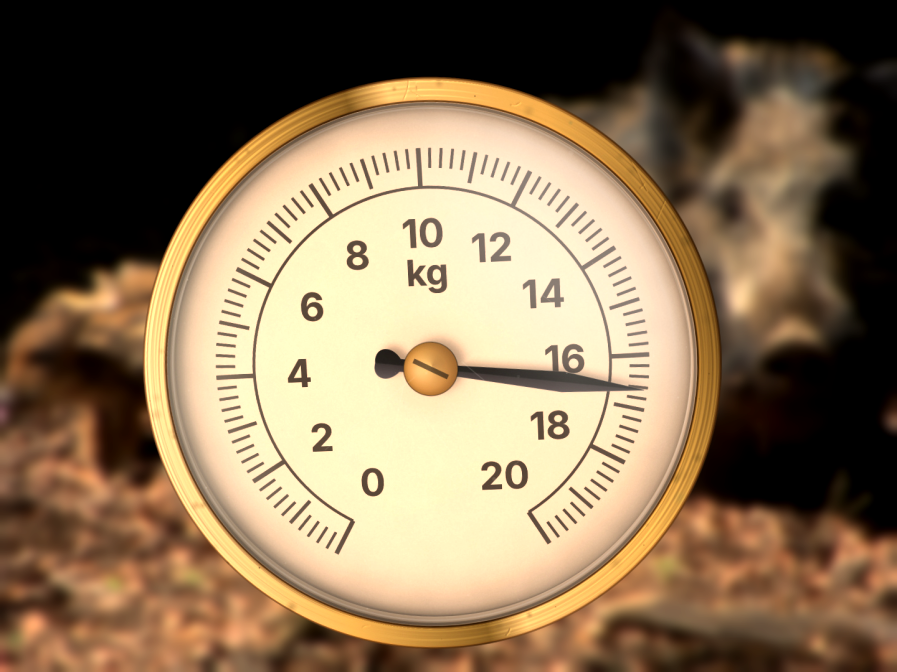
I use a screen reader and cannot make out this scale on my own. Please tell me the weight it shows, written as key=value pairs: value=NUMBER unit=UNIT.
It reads value=16.6 unit=kg
